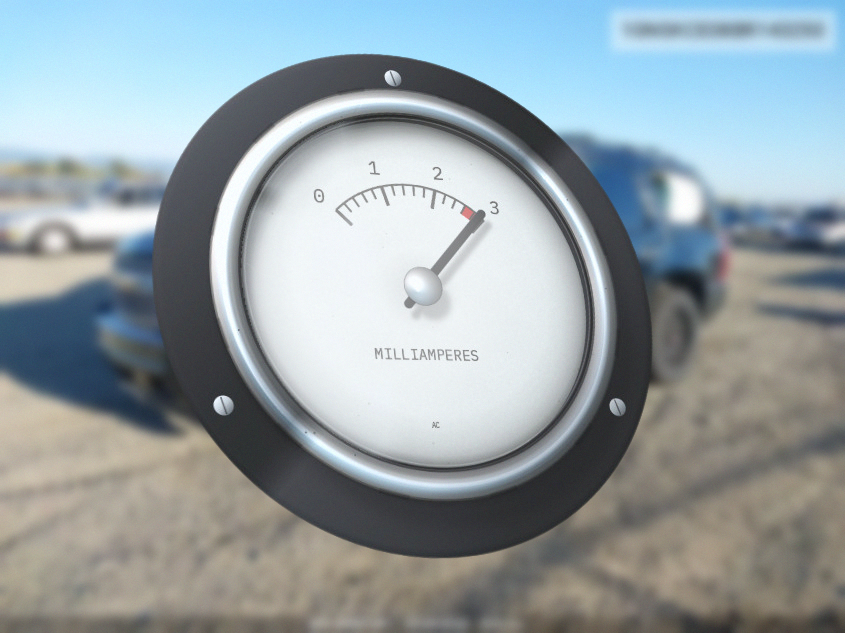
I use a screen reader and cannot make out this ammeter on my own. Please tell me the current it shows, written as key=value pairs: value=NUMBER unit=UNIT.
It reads value=2.9 unit=mA
